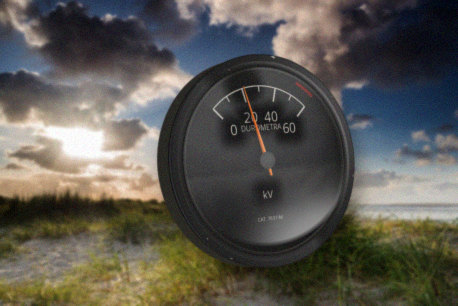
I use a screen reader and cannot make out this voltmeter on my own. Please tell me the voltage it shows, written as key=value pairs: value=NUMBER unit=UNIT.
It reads value=20 unit=kV
